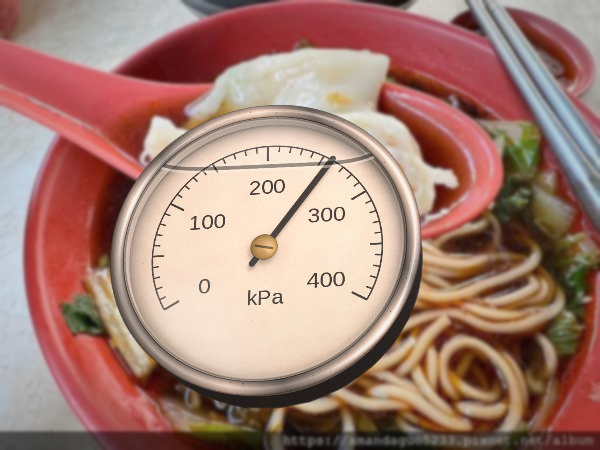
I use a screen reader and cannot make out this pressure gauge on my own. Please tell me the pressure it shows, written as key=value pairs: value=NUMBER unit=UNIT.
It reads value=260 unit=kPa
